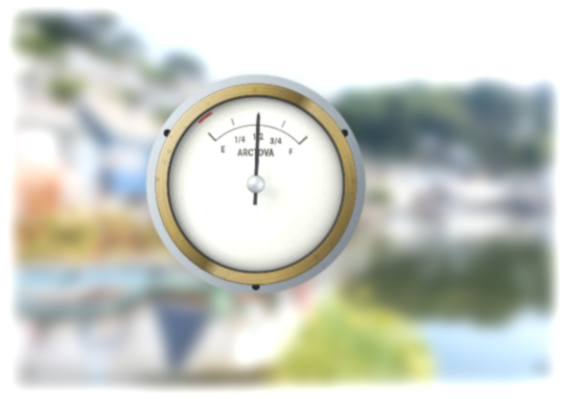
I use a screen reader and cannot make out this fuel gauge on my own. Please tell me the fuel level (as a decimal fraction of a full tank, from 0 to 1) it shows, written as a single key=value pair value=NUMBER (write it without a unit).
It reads value=0.5
